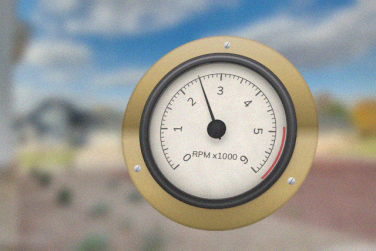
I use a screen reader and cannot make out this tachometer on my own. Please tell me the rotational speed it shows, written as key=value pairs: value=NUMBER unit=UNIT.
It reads value=2500 unit=rpm
